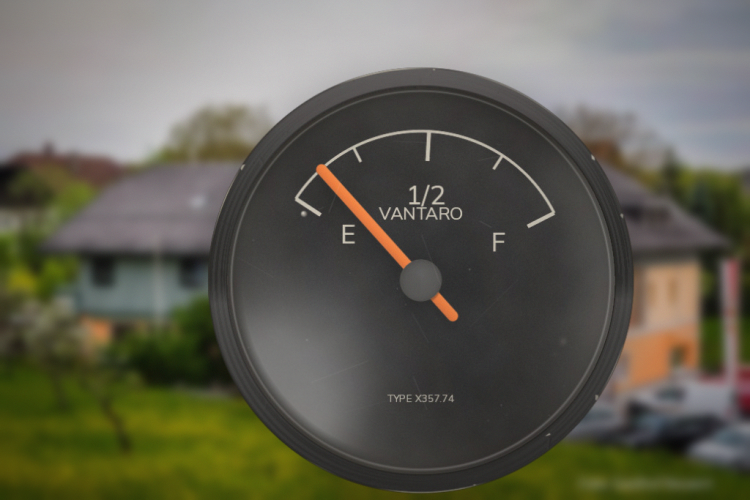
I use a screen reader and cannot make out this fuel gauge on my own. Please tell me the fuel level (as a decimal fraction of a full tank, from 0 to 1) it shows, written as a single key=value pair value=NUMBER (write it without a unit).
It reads value=0.125
